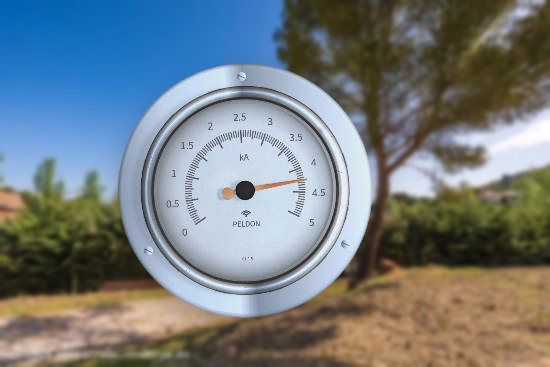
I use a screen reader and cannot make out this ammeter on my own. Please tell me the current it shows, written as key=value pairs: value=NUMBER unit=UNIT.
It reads value=4.25 unit=kA
